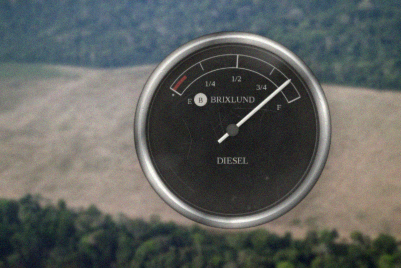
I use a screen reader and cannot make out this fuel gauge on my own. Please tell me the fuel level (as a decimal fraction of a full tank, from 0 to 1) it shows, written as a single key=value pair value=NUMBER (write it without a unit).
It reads value=0.875
